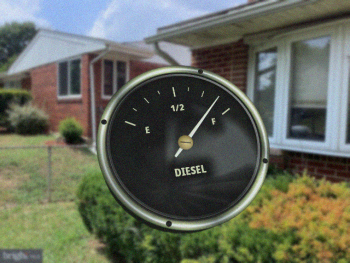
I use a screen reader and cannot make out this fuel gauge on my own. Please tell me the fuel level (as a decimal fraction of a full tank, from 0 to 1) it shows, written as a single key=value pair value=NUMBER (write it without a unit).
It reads value=0.875
